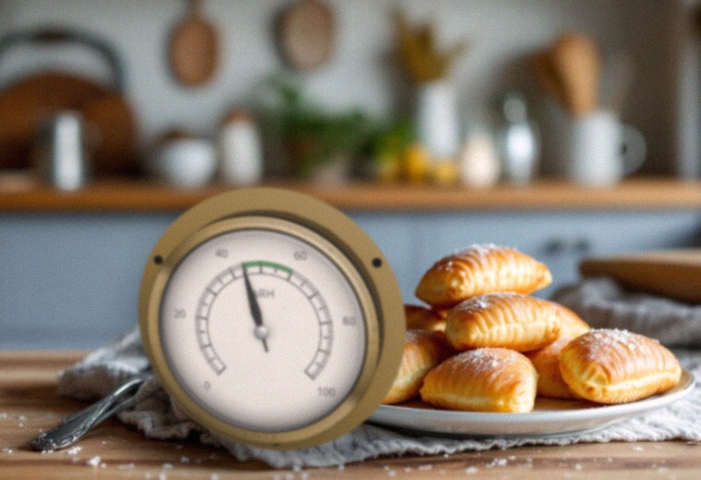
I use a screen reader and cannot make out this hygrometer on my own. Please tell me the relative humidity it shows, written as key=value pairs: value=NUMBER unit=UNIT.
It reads value=45 unit=%
